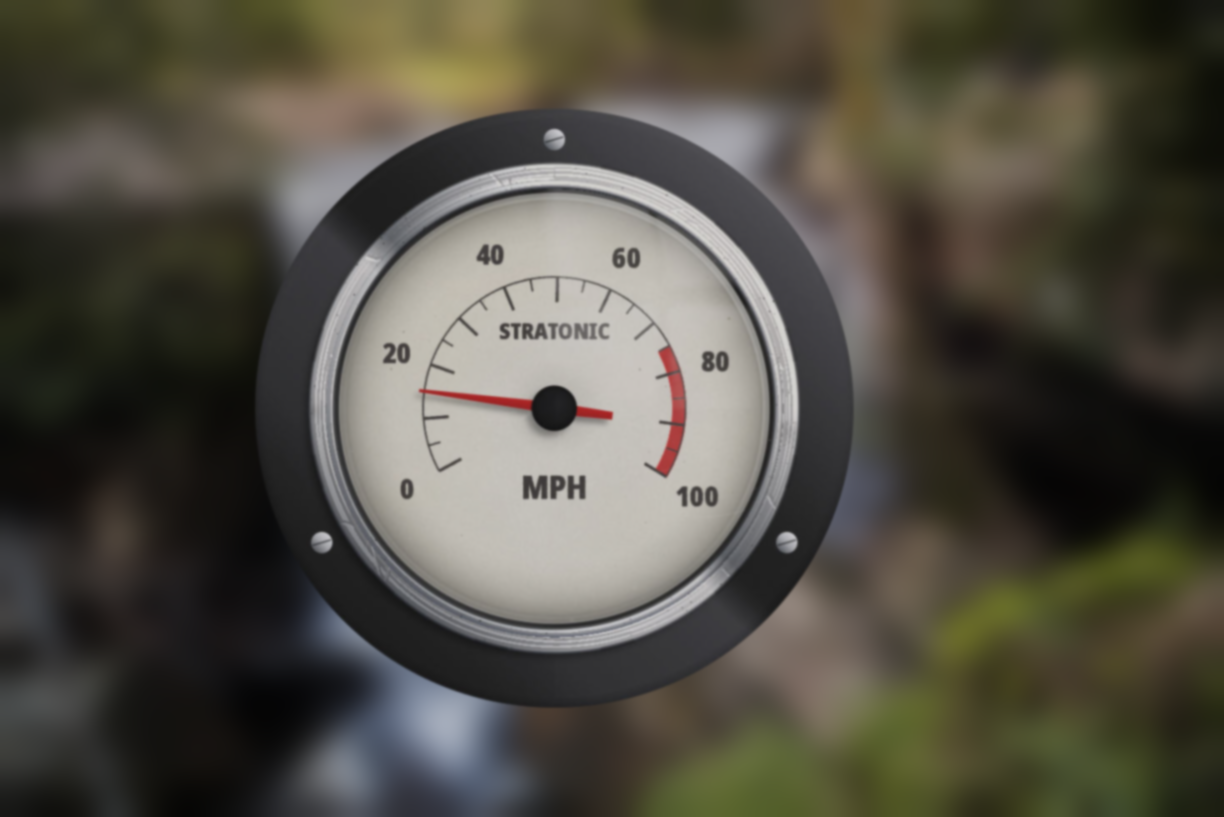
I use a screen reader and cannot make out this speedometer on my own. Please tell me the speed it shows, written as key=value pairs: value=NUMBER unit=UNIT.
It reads value=15 unit=mph
